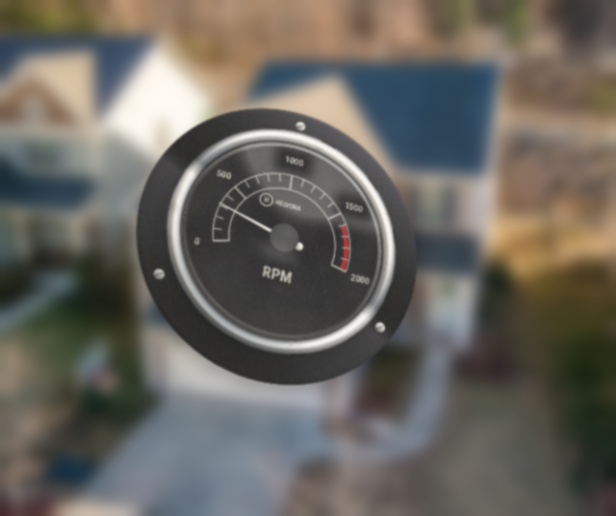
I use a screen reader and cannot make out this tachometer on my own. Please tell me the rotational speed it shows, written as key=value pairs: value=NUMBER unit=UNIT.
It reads value=300 unit=rpm
